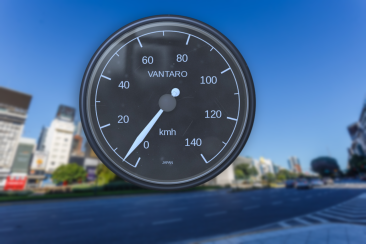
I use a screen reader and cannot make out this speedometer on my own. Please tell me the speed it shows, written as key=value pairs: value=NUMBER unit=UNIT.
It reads value=5 unit=km/h
